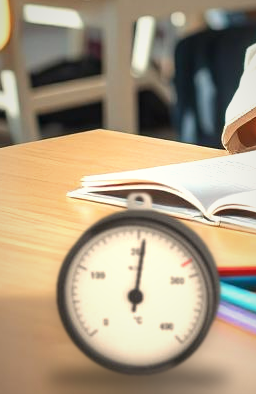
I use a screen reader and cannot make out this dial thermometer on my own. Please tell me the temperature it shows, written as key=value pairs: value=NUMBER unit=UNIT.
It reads value=210 unit=°C
